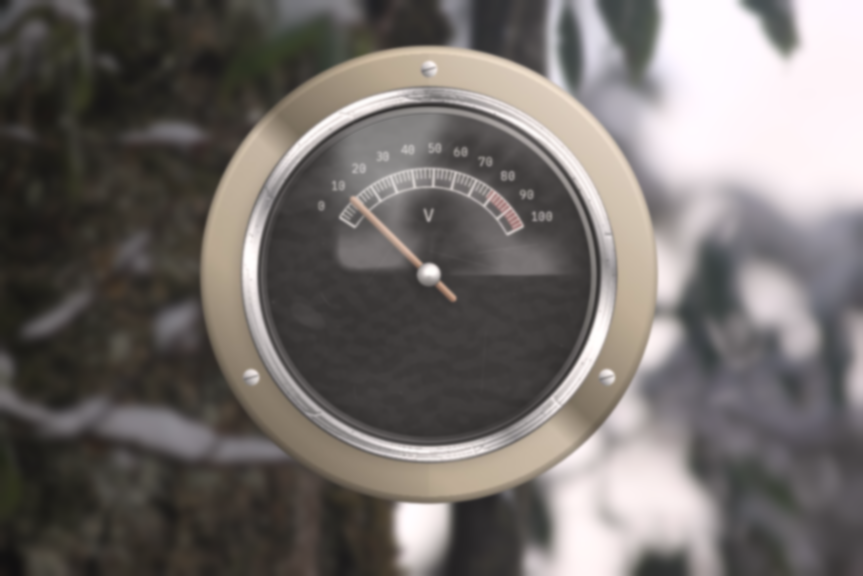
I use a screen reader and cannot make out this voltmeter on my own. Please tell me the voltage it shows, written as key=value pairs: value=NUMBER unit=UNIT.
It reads value=10 unit=V
